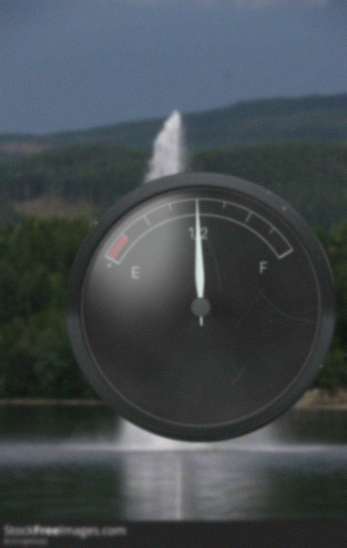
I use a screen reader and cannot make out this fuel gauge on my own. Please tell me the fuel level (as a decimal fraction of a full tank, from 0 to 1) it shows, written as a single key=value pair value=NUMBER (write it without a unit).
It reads value=0.5
